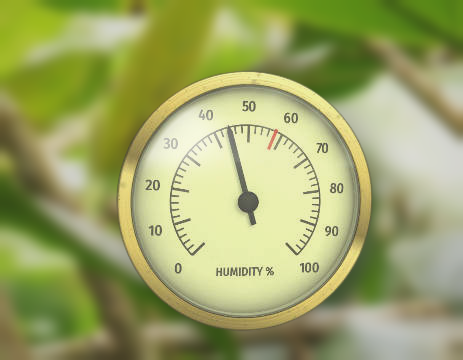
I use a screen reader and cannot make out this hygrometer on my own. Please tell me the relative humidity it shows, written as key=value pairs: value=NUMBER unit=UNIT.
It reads value=44 unit=%
